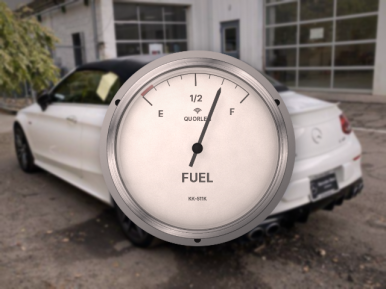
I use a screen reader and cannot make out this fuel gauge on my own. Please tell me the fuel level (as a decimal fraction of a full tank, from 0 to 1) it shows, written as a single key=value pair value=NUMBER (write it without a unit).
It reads value=0.75
